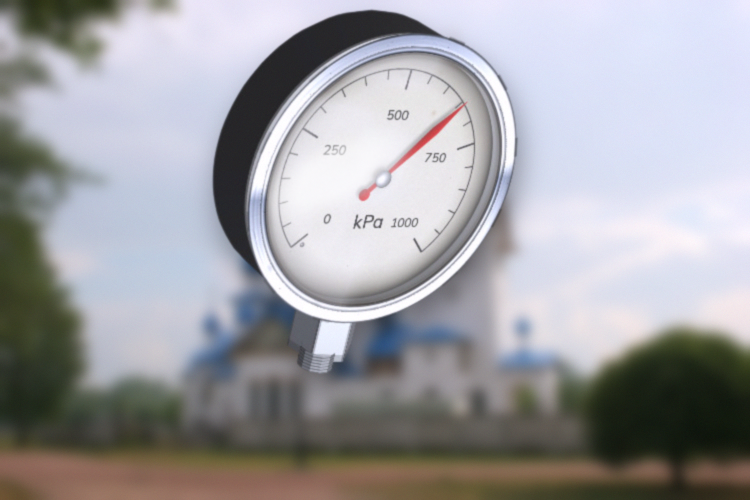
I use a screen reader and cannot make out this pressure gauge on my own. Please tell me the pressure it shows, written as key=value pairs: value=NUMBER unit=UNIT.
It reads value=650 unit=kPa
